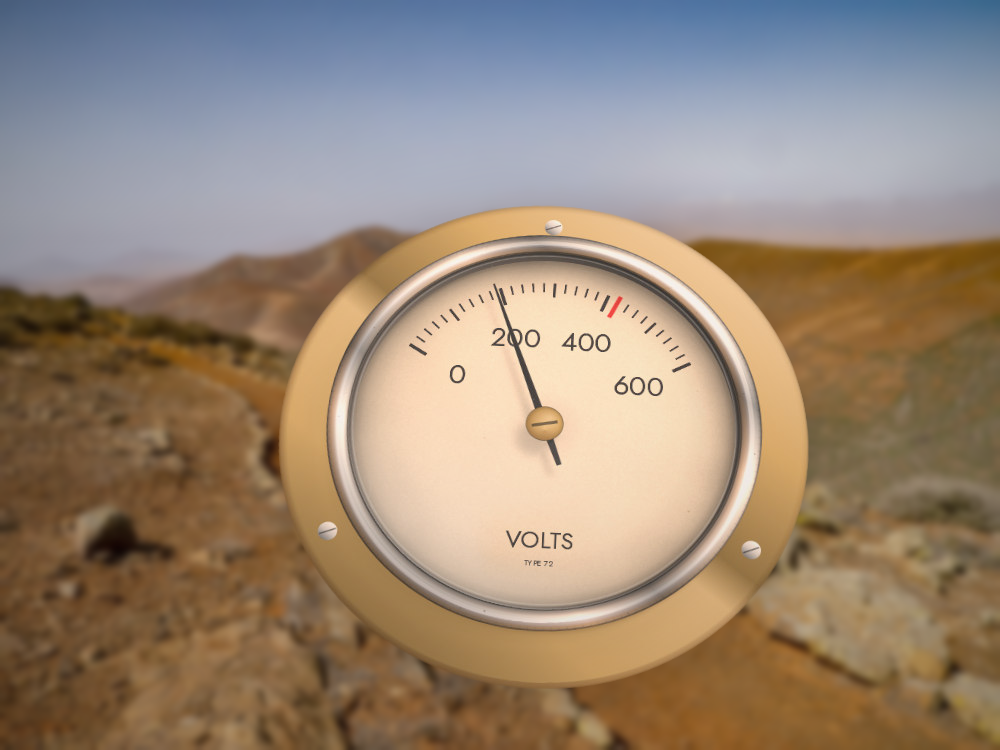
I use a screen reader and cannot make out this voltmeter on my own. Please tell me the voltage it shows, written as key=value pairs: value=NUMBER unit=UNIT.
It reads value=190 unit=V
